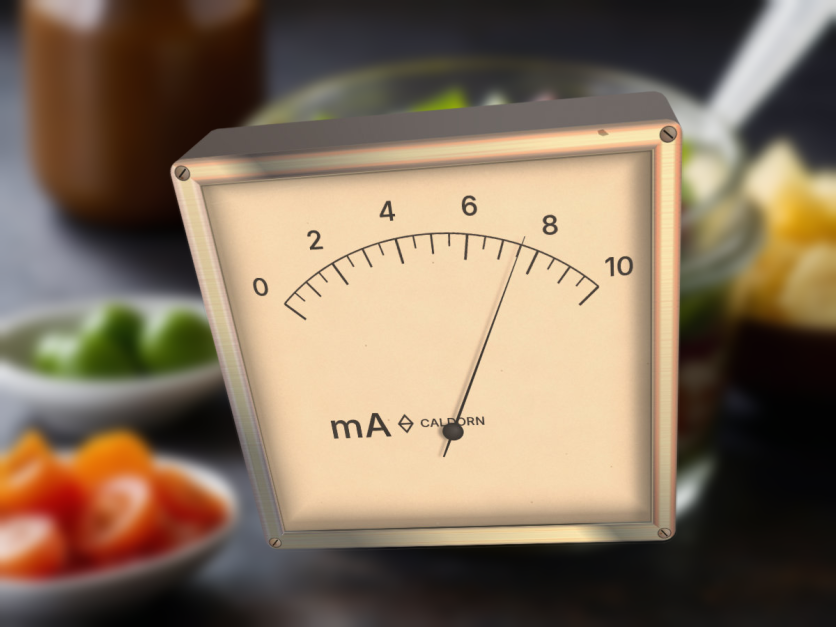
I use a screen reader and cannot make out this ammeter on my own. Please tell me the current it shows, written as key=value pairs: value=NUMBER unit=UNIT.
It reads value=7.5 unit=mA
